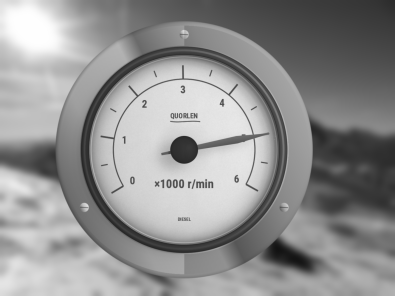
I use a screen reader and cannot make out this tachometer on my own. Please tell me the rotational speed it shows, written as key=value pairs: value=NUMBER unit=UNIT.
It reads value=5000 unit=rpm
